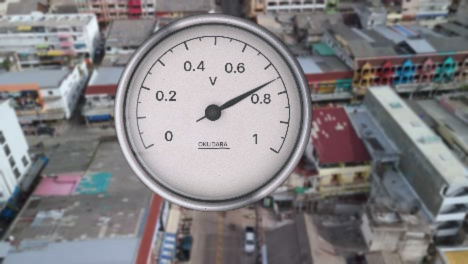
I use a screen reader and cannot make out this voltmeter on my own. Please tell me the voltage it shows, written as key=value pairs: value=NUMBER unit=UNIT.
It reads value=0.75 unit=V
